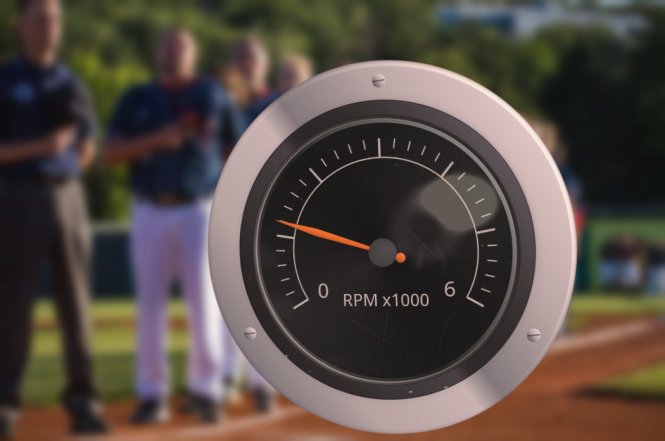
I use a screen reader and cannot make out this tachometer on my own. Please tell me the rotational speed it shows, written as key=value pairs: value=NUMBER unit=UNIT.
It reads value=1200 unit=rpm
